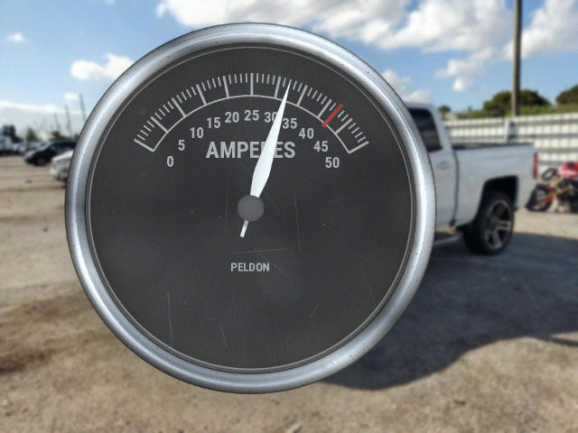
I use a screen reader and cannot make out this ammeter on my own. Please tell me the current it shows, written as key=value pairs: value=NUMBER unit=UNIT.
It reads value=32 unit=A
